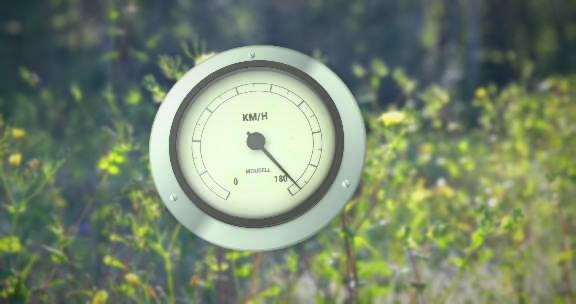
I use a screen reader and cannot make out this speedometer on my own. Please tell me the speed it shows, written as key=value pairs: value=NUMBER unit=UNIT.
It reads value=175 unit=km/h
